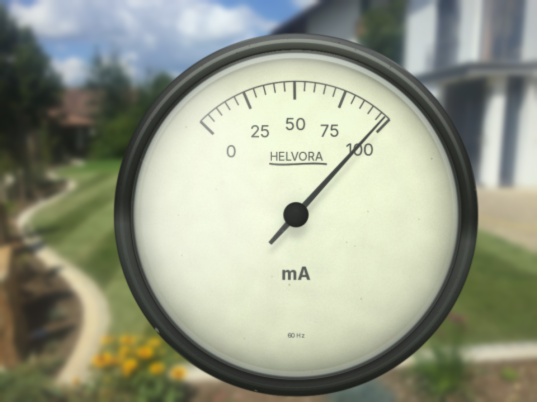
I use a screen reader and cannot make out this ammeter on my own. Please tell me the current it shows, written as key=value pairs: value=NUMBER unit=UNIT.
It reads value=97.5 unit=mA
